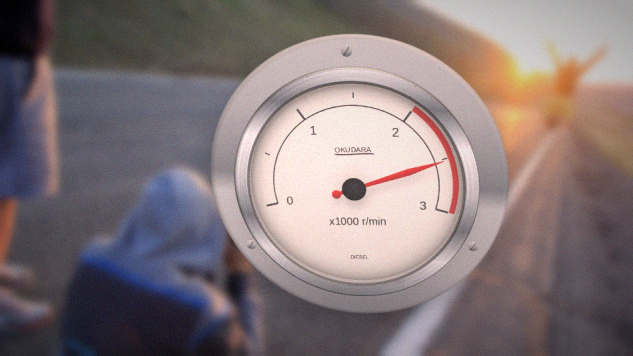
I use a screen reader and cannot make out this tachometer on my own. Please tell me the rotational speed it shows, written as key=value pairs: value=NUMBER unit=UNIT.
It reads value=2500 unit=rpm
